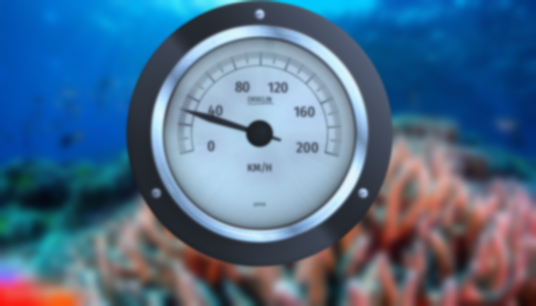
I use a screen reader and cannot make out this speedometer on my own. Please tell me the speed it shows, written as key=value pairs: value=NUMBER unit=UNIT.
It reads value=30 unit=km/h
